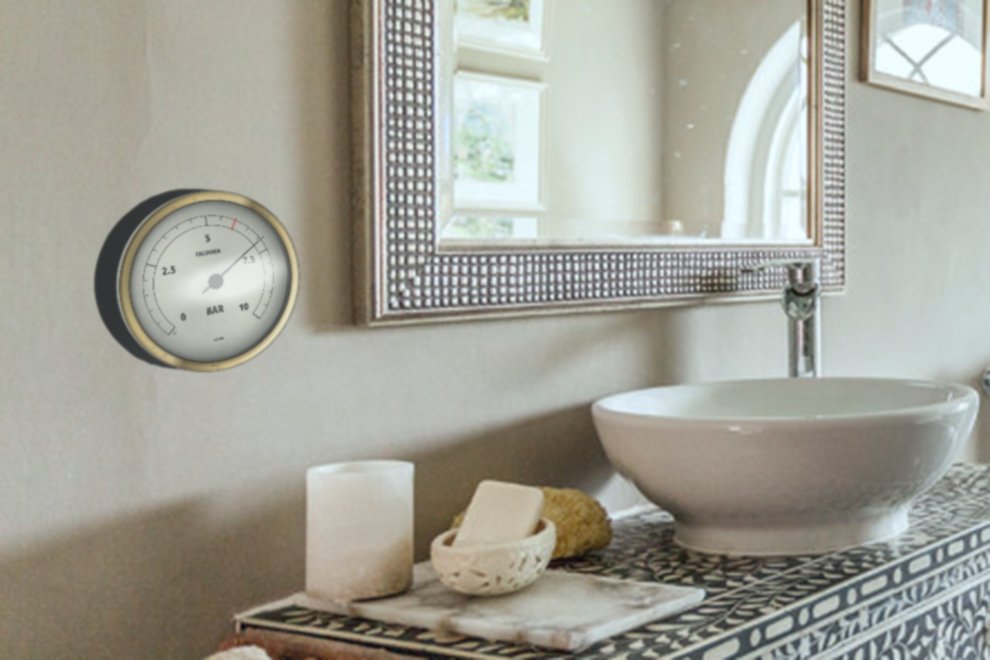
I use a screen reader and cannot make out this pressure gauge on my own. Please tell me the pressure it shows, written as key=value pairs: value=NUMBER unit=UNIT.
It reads value=7 unit=bar
